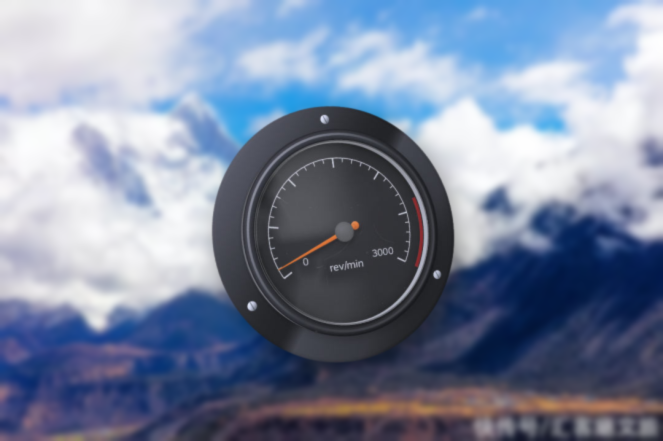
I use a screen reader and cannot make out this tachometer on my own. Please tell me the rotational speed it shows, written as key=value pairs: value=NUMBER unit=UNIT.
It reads value=100 unit=rpm
